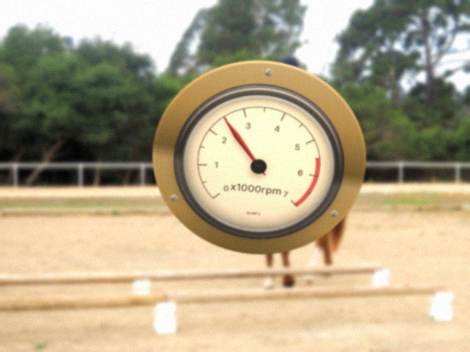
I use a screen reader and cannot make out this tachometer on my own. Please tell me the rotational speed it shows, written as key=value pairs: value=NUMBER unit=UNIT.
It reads value=2500 unit=rpm
